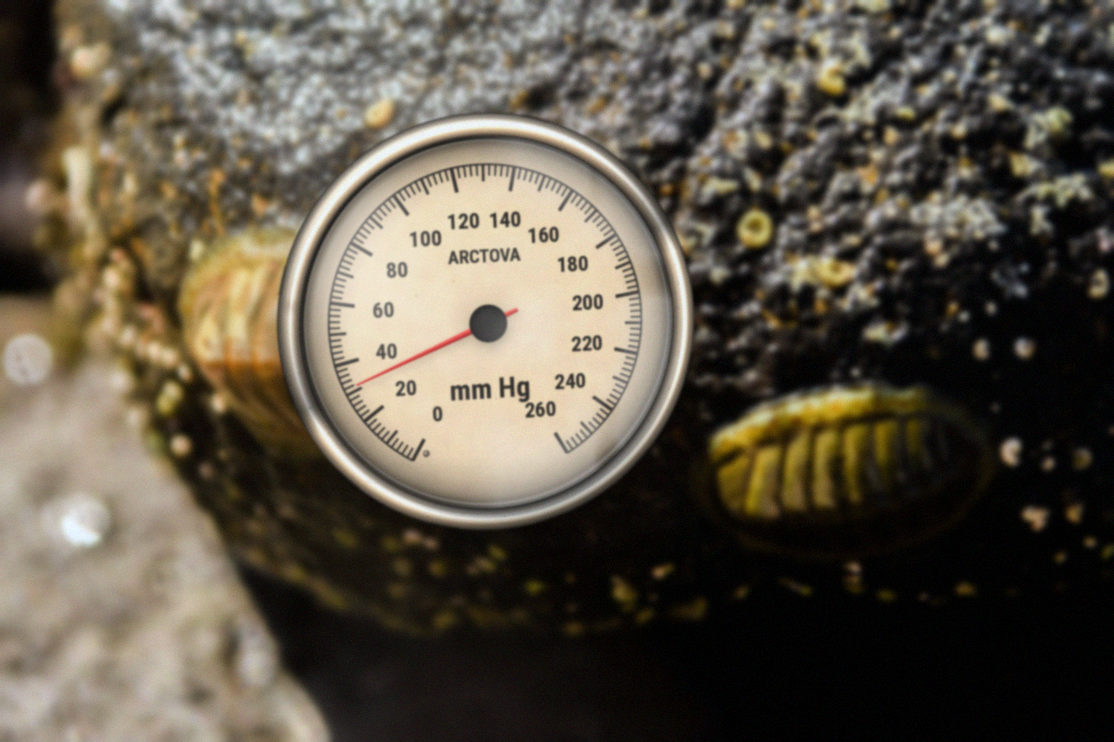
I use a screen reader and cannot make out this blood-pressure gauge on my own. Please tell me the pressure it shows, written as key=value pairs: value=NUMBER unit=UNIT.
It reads value=32 unit=mmHg
